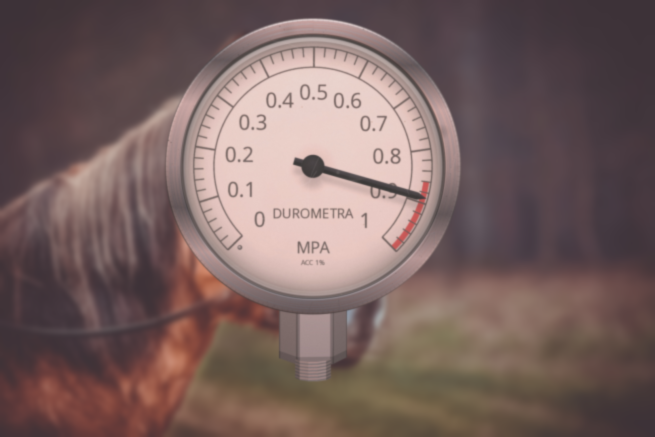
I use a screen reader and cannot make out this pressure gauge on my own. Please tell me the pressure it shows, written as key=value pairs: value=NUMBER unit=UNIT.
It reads value=0.89 unit=MPa
